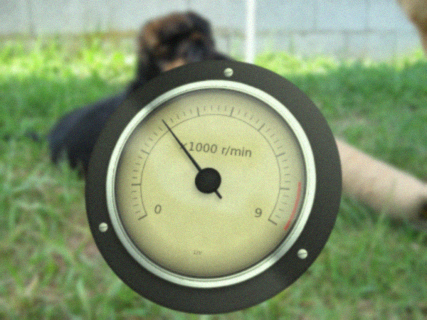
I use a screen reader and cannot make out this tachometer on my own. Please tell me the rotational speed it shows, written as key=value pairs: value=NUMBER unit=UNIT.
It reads value=3000 unit=rpm
